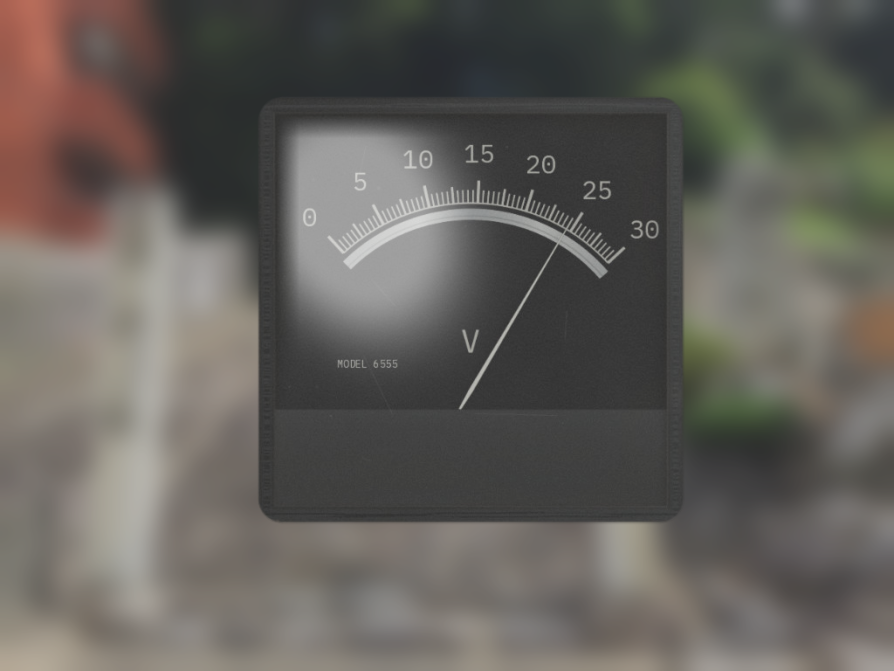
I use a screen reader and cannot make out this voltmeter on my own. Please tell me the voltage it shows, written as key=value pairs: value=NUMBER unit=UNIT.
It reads value=24.5 unit=V
